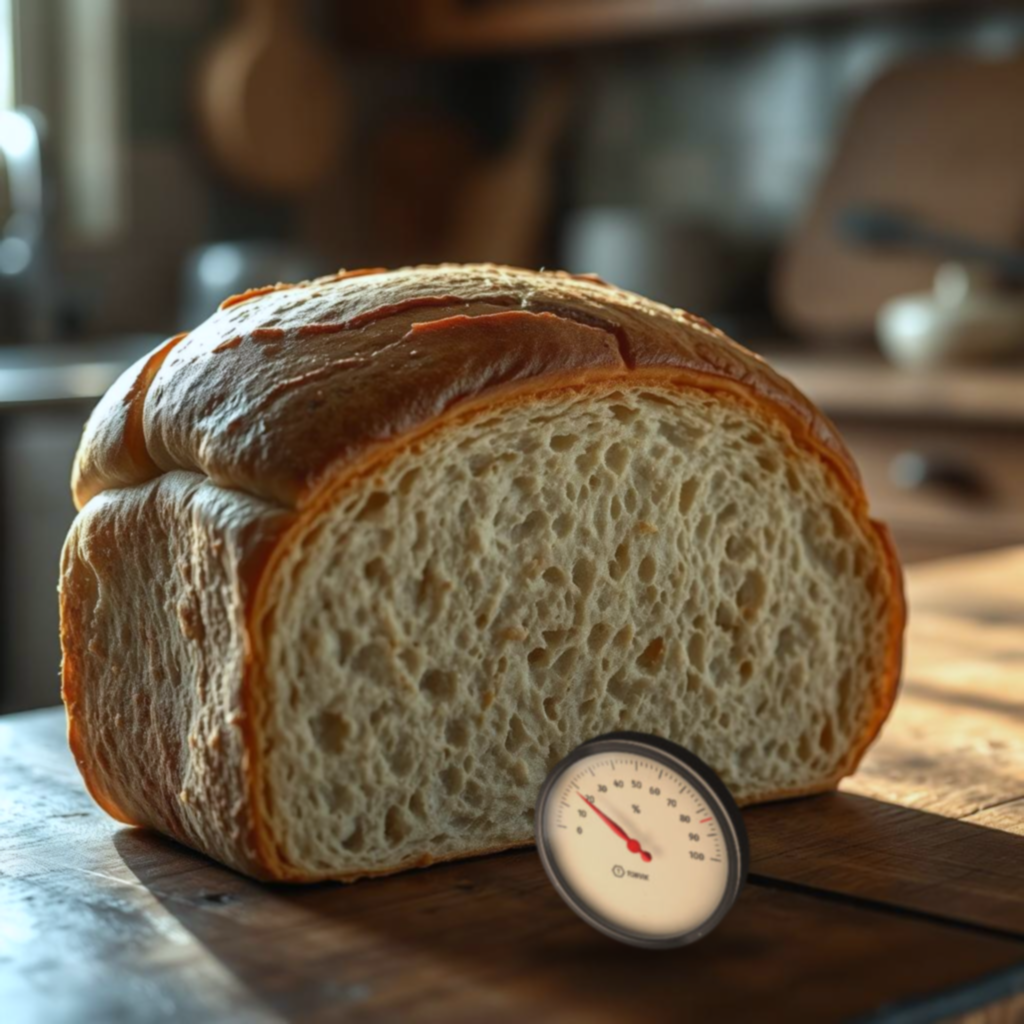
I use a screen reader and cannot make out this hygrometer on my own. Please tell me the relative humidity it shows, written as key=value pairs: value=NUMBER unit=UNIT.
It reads value=20 unit=%
